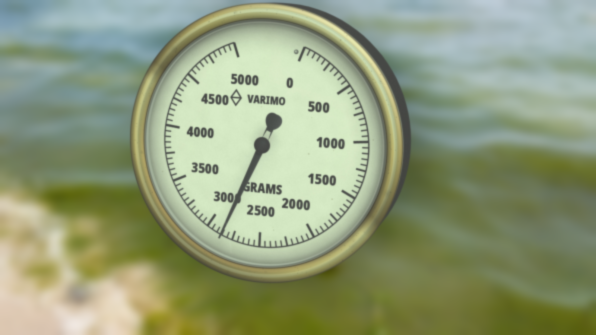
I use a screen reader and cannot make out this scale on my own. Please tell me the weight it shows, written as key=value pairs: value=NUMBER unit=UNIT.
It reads value=2850 unit=g
